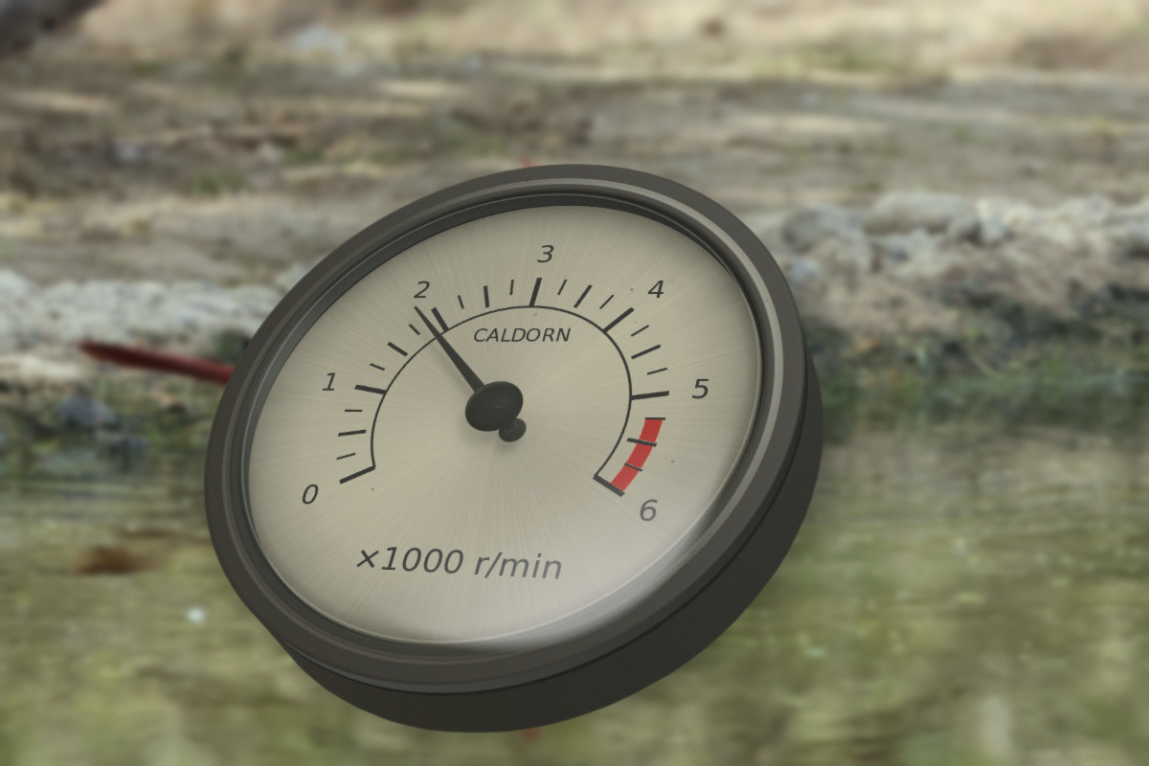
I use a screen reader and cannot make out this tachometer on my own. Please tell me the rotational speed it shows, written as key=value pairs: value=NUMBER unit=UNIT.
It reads value=1875 unit=rpm
